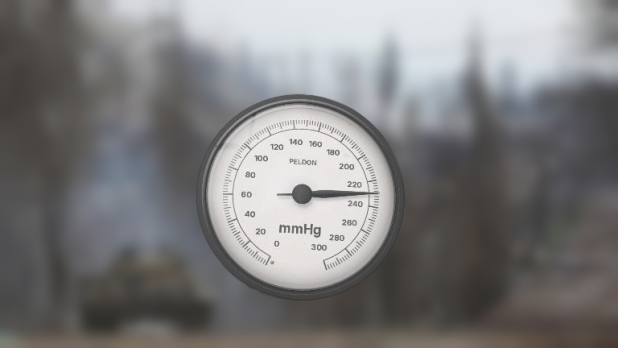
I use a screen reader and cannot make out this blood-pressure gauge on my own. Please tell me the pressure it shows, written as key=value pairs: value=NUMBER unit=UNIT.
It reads value=230 unit=mmHg
